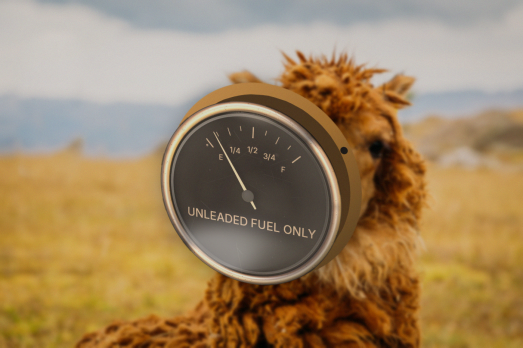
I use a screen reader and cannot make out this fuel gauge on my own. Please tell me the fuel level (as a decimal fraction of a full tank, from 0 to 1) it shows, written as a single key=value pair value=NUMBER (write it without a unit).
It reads value=0.125
